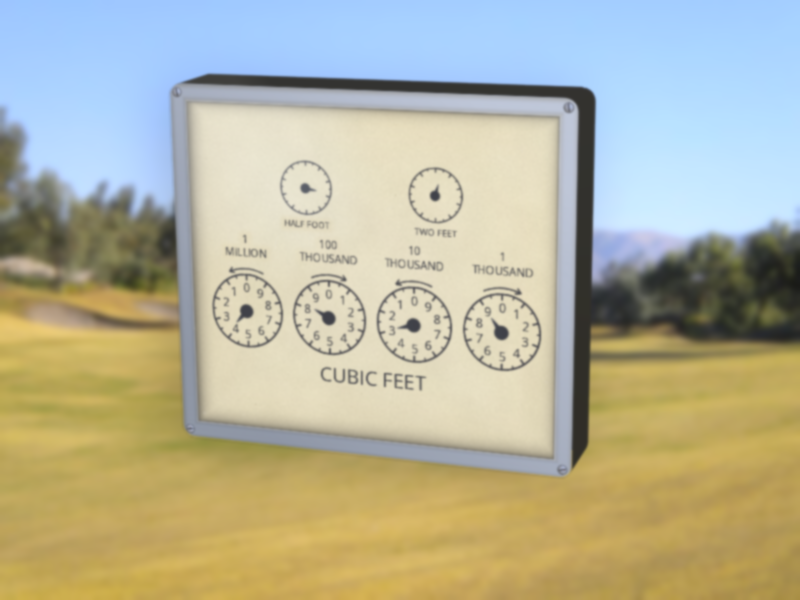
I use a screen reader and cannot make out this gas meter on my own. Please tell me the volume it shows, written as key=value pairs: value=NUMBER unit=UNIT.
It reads value=382900 unit=ft³
